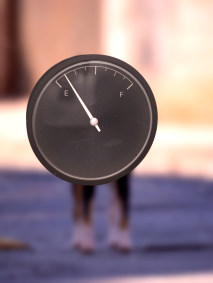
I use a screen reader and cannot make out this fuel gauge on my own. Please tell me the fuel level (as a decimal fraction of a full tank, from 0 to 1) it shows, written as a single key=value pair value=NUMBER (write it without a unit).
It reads value=0.125
